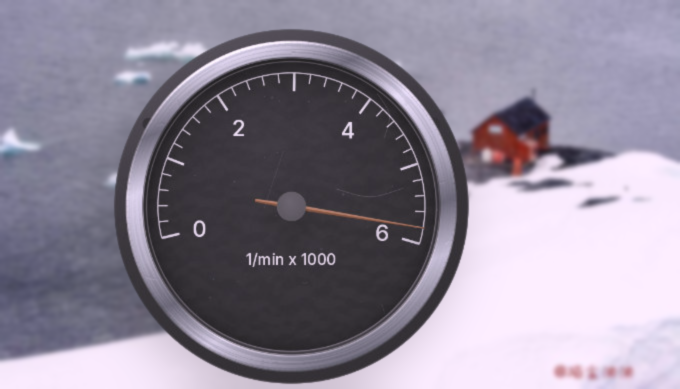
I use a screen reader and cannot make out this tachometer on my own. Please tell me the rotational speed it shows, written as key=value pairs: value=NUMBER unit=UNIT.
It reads value=5800 unit=rpm
